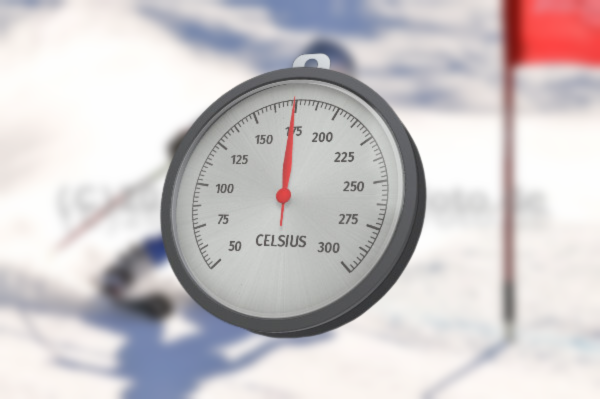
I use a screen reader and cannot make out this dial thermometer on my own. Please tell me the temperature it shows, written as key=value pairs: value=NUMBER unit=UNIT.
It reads value=175 unit=°C
